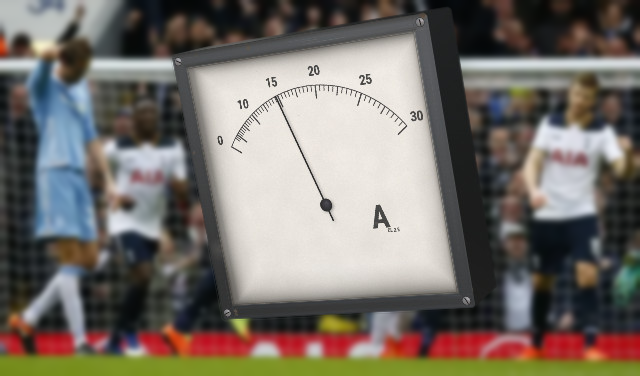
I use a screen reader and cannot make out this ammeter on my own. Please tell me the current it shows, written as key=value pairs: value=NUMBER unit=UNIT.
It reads value=15 unit=A
